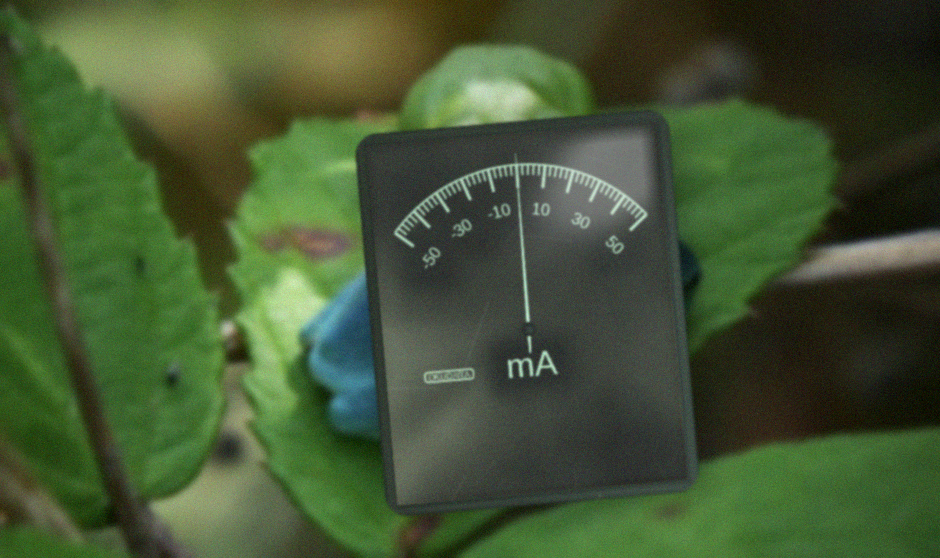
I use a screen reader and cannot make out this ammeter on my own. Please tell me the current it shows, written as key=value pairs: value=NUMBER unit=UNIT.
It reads value=0 unit=mA
